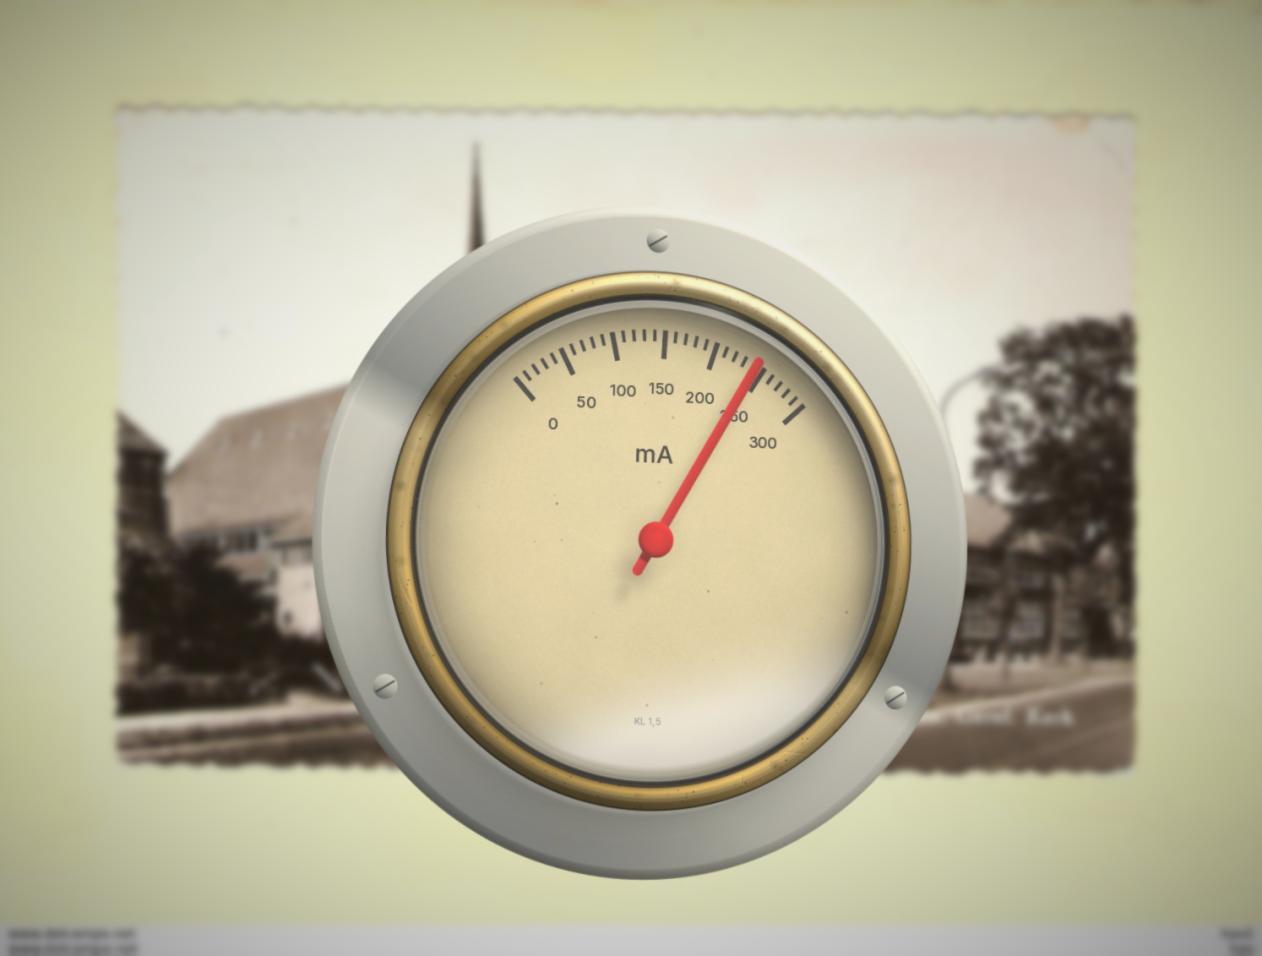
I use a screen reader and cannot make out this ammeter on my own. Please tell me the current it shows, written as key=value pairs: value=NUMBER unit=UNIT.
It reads value=240 unit=mA
